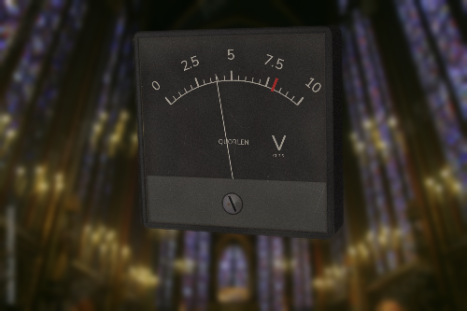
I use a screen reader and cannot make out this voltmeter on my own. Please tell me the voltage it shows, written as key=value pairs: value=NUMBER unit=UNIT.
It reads value=4 unit=V
